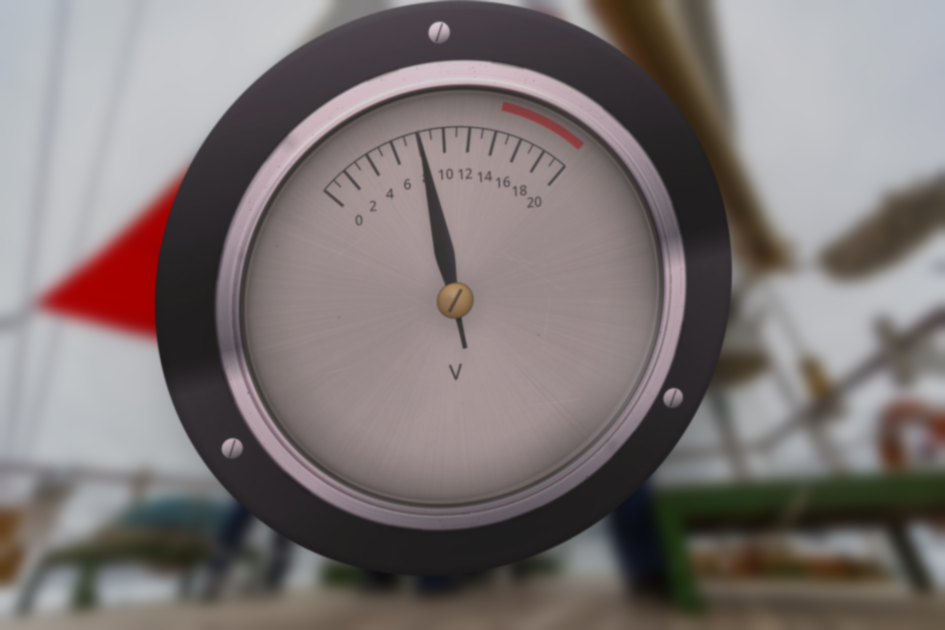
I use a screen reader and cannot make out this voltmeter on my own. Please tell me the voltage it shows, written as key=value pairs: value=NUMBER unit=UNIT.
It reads value=8 unit=V
